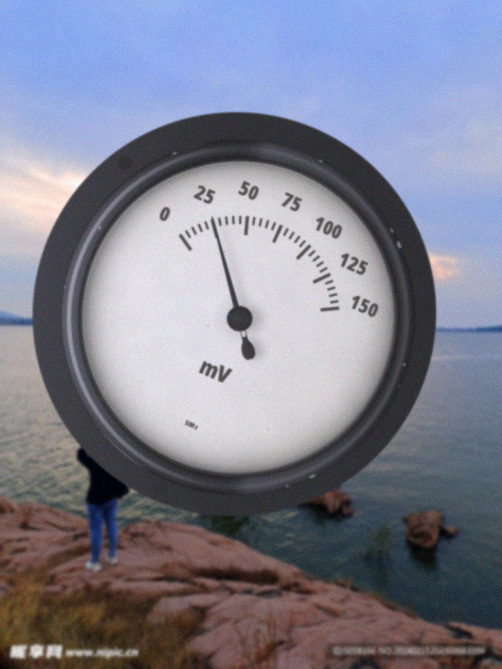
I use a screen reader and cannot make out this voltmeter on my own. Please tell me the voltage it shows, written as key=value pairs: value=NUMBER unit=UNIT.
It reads value=25 unit=mV
